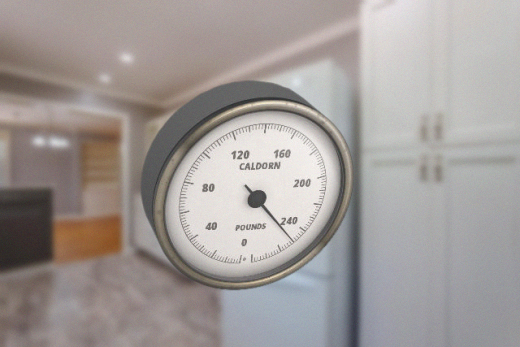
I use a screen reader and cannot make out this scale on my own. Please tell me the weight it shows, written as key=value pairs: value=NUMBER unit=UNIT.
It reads value=250 unit=lb
